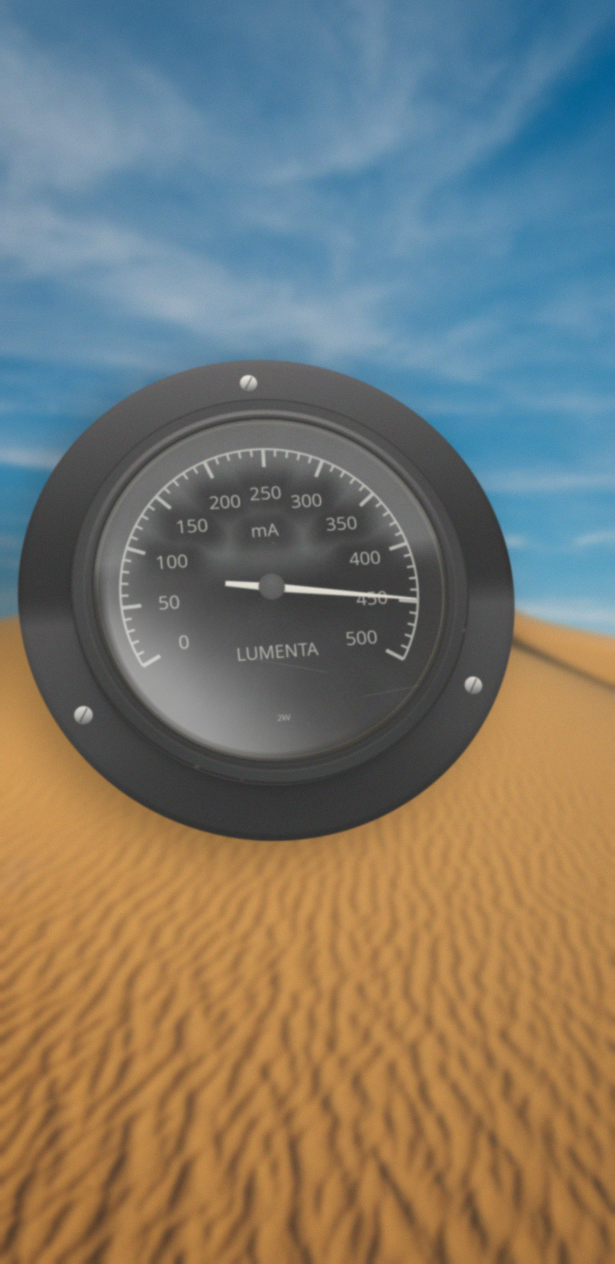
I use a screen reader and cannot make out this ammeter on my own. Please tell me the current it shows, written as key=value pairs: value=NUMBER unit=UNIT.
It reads value=450 unit=mA
